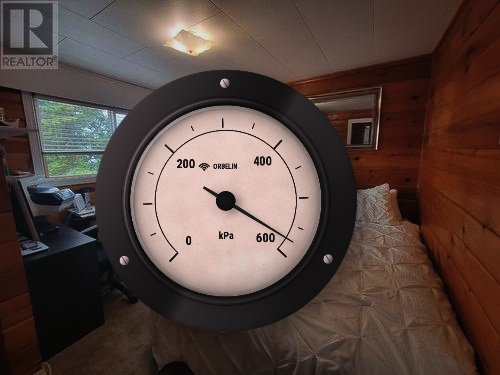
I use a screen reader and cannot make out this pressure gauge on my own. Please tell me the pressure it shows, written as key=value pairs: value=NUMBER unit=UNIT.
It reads value=575 unit=kPa
